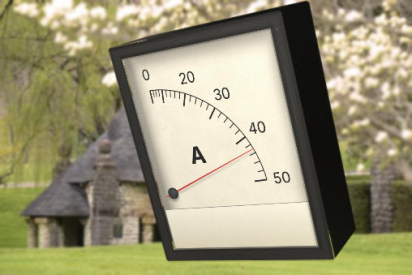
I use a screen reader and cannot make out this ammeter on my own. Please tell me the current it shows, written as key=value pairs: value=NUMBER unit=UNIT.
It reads value=43 unit=A
